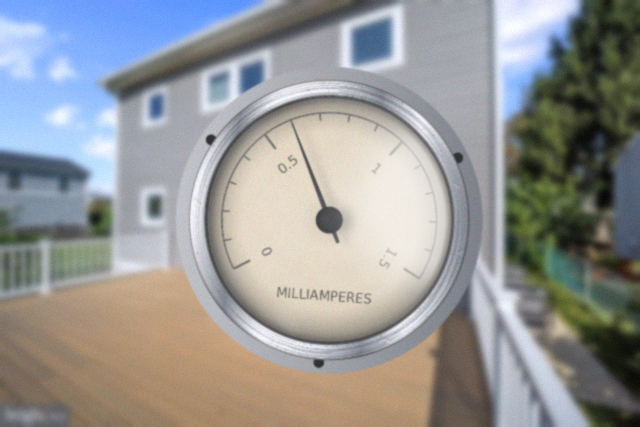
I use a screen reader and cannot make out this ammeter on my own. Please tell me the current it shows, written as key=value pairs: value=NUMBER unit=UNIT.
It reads value=0.6 unit=mA
